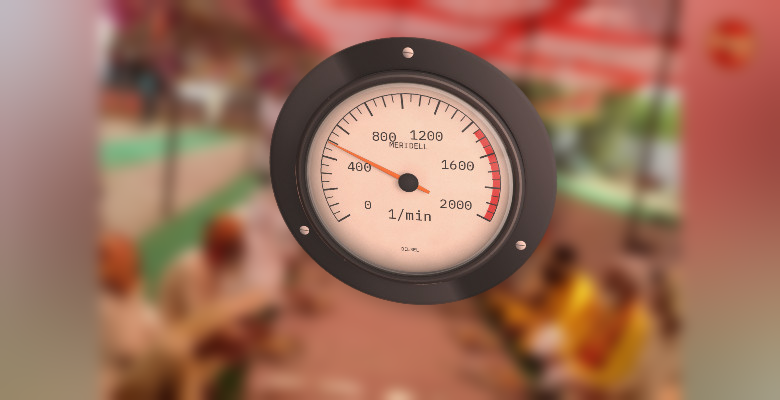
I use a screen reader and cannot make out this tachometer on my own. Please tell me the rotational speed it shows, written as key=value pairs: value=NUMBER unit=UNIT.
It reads value=500 unit=rpm
